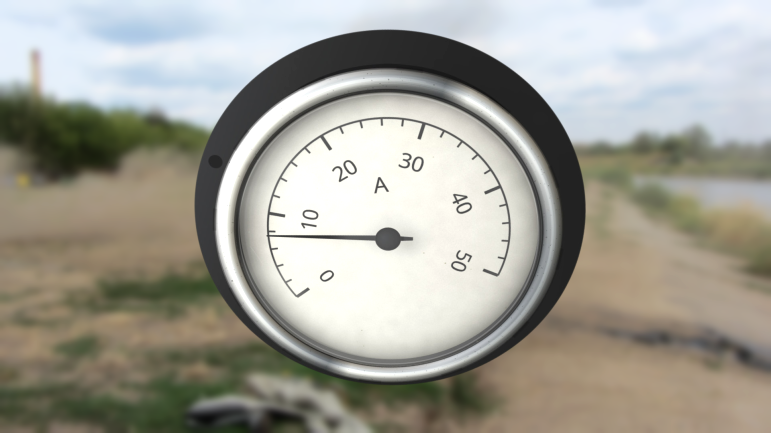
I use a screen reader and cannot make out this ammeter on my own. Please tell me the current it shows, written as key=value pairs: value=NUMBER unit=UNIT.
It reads value=8 unit=A
